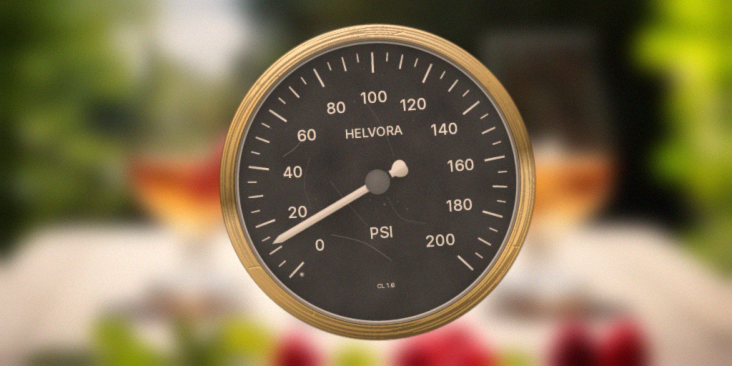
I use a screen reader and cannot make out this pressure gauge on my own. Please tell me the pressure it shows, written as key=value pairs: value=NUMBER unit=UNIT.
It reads value=12.5 unit=psi
